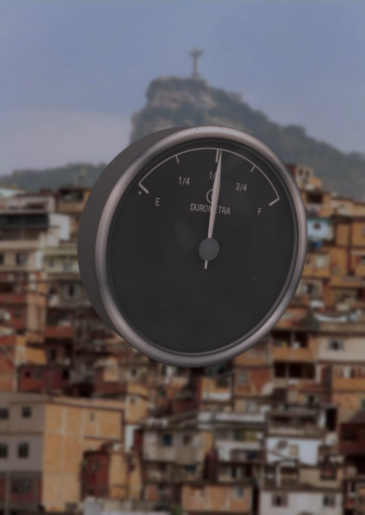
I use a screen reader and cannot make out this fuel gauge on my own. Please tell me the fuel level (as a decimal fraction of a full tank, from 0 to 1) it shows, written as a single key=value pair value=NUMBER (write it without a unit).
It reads value=0.5
